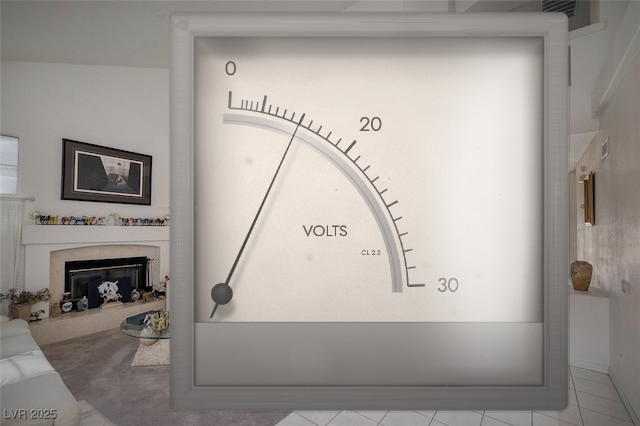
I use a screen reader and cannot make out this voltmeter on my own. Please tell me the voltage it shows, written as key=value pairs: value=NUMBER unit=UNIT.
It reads value=15 unit=V
